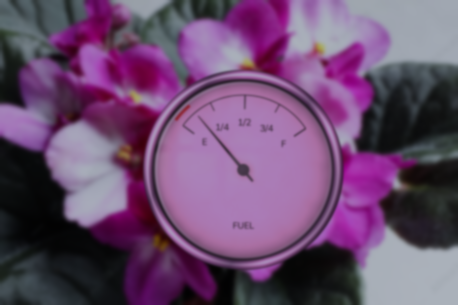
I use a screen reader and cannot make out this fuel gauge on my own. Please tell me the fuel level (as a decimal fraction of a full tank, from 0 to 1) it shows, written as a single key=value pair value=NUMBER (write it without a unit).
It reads value=0.125
